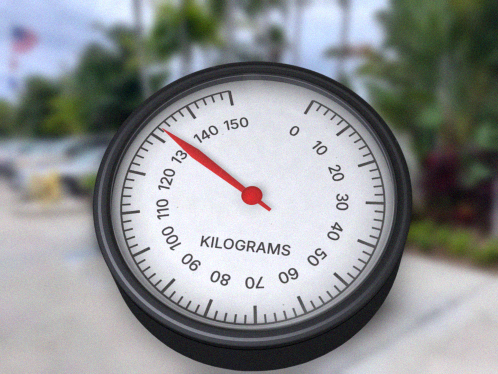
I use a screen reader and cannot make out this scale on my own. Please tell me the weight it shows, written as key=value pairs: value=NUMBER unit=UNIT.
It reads value=132 unit=kg
